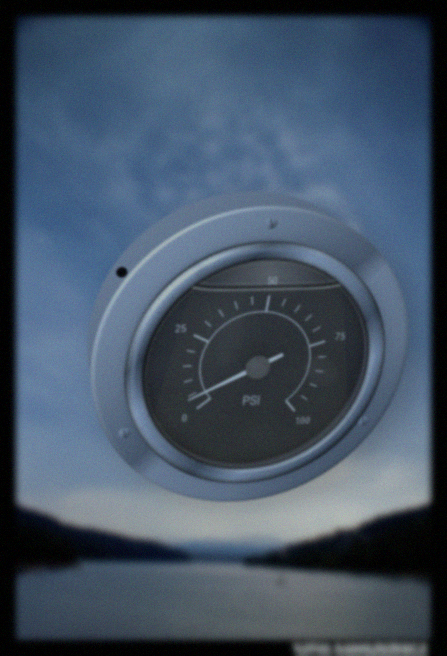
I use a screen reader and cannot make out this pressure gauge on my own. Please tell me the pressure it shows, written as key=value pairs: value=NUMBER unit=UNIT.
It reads value=5 unit=psi
